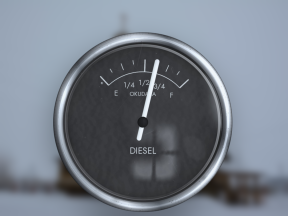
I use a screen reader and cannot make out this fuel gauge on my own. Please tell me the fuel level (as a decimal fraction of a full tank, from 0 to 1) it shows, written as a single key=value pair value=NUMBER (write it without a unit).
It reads value=0.625
